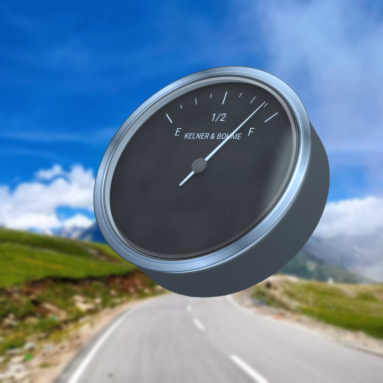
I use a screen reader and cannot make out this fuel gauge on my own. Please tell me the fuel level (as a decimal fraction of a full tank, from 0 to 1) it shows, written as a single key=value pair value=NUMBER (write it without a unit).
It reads value=0.875
